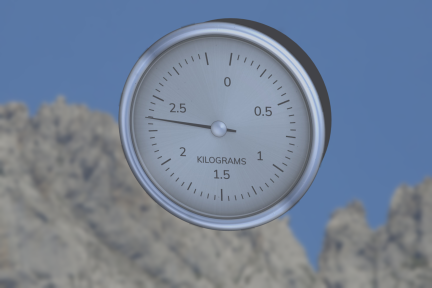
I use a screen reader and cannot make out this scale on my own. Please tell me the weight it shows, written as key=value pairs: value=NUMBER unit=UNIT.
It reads value=2.35 unit=kg
